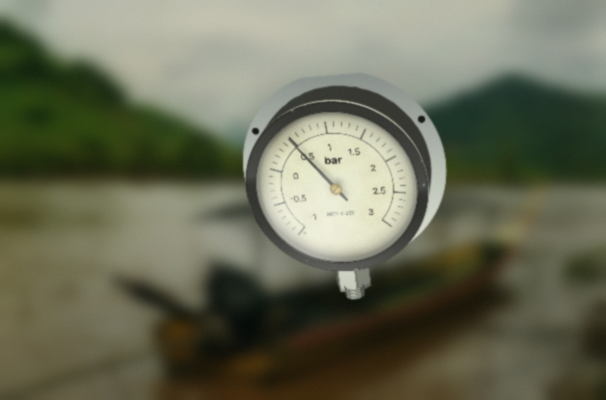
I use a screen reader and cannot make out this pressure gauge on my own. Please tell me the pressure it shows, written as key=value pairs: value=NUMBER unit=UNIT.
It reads value=0.5 unit=bar
